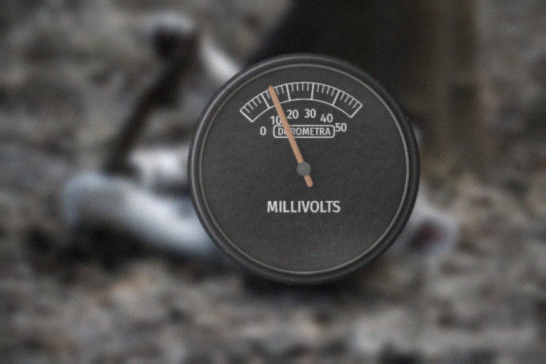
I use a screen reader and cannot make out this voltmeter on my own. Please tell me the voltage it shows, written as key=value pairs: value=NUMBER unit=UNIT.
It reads value=14 unit=mV
